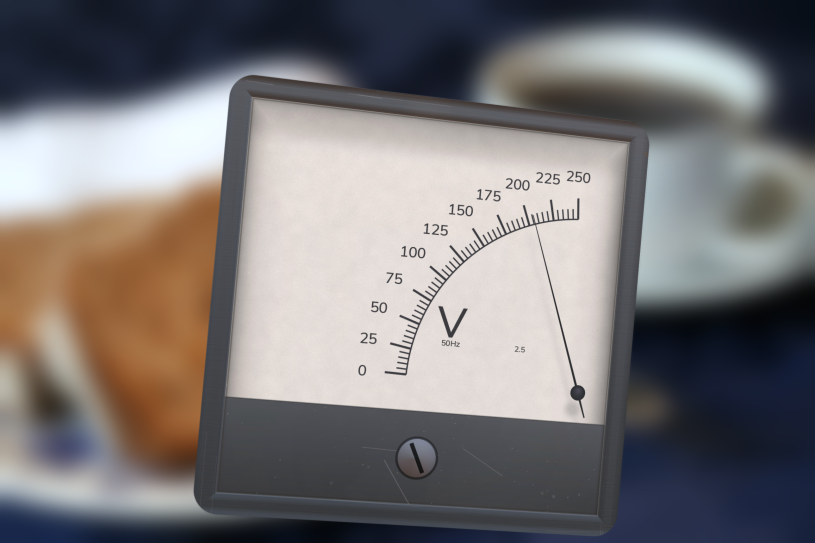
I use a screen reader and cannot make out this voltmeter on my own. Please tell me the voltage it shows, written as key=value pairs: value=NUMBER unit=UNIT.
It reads value=205 unit=V
